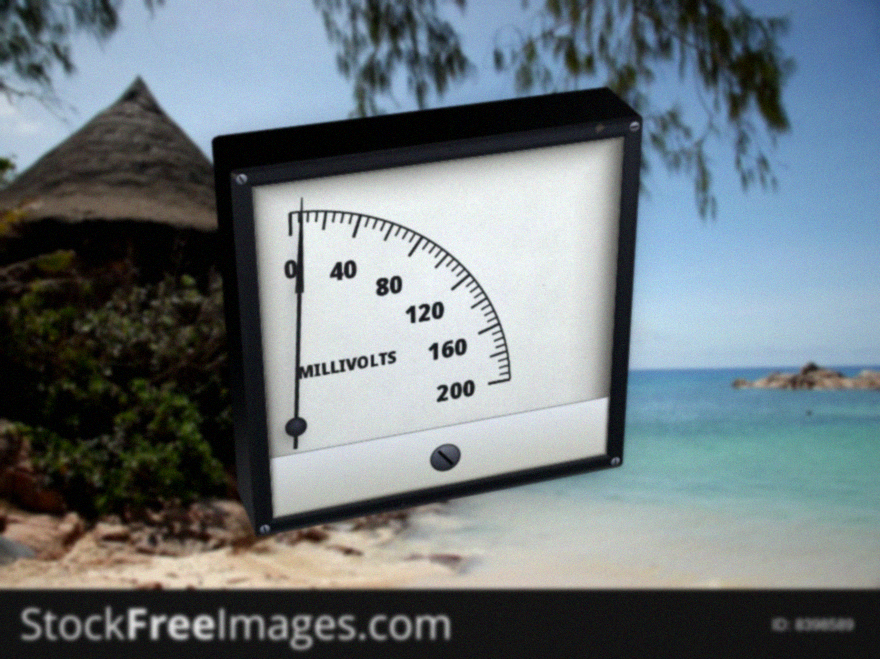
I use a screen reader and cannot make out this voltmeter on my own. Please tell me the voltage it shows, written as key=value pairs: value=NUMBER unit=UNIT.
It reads value=5 unit=mV
